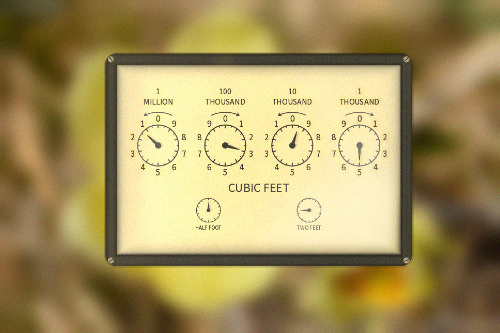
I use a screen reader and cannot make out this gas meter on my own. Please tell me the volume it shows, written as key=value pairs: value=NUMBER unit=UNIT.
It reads value=129500 unit=ft³
